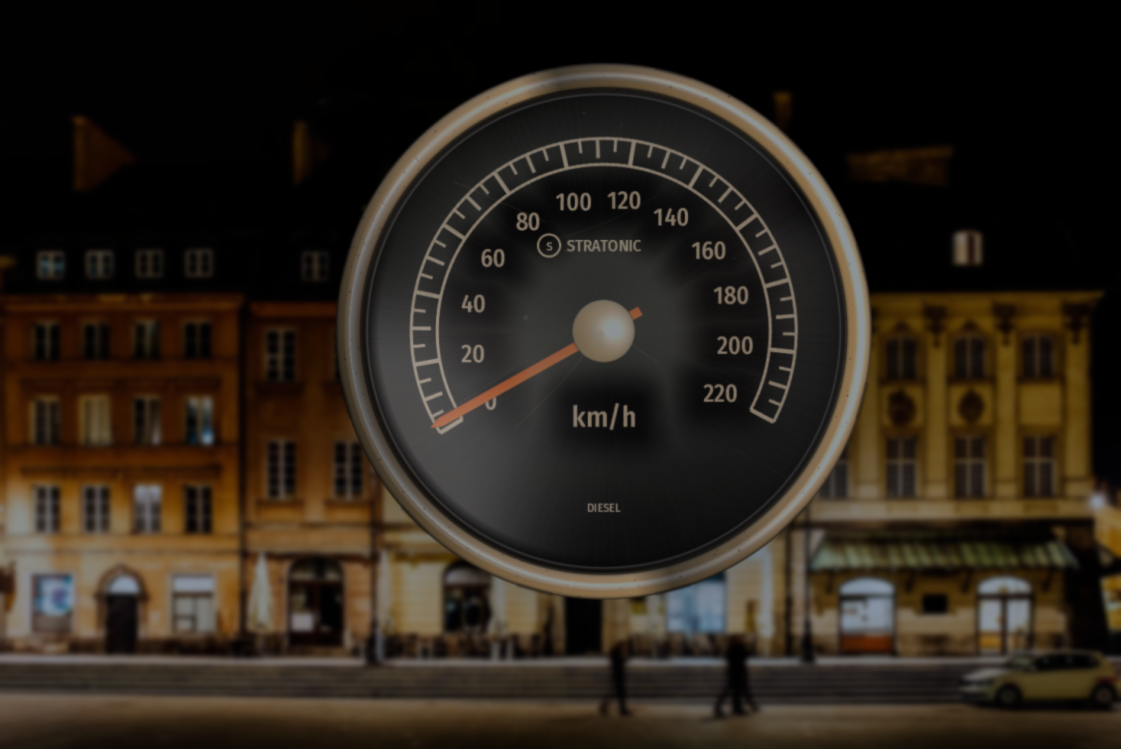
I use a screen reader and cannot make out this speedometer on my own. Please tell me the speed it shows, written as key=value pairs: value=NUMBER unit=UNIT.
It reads value=2.5 unit=km/h
